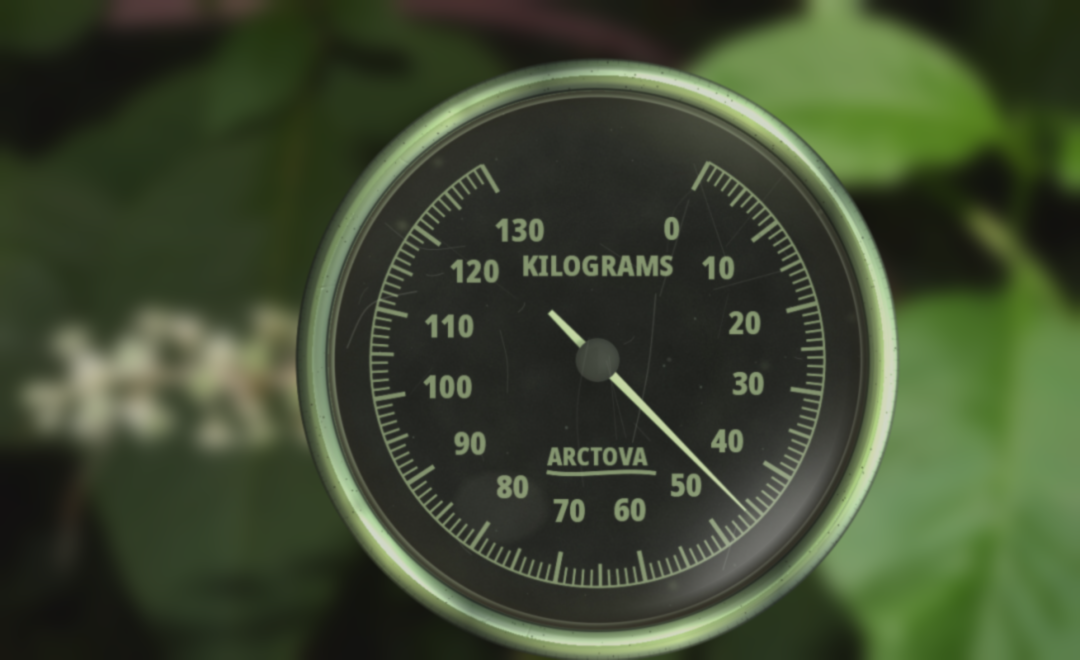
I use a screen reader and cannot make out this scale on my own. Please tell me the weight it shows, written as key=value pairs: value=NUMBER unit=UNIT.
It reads value=46 unit=kg
